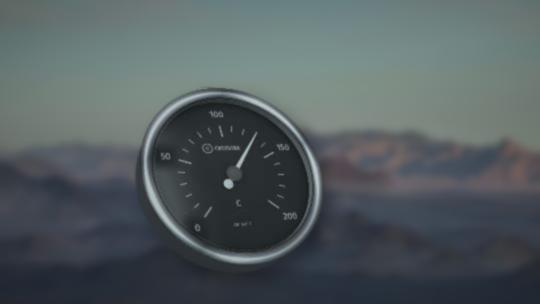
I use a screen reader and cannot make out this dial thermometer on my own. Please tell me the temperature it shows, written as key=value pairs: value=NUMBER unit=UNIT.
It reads value=130 unit=°C
